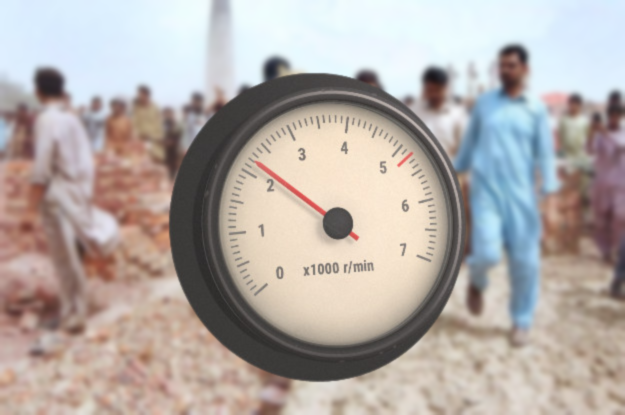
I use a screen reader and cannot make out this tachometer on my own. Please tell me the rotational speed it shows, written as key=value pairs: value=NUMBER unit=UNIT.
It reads value=2200 unit=rpm
